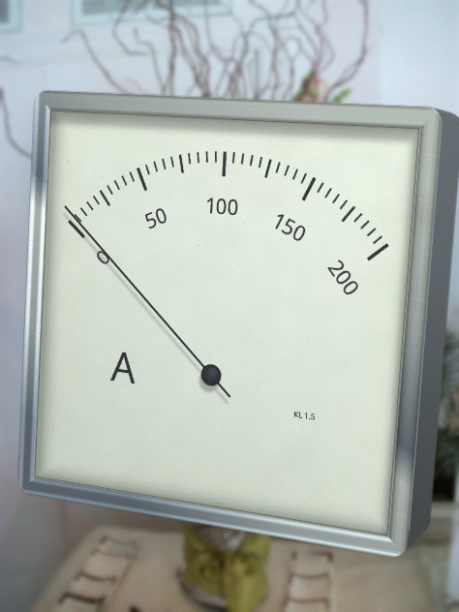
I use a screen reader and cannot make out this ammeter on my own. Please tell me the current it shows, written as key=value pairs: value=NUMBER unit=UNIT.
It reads value=5 unit=A
